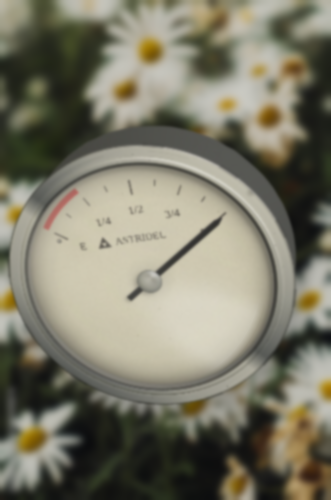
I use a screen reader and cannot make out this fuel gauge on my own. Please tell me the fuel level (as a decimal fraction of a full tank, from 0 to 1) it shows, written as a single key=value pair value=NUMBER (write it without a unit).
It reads value=1
